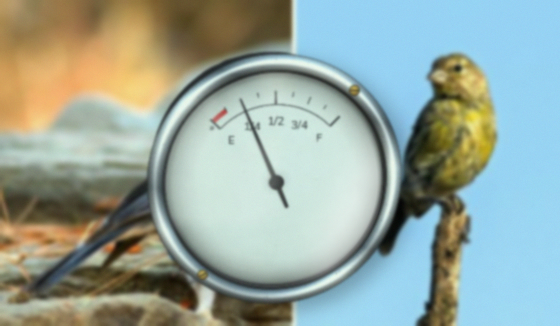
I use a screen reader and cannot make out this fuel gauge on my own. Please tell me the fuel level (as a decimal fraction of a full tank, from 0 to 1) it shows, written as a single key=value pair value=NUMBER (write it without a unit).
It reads value=0.25
